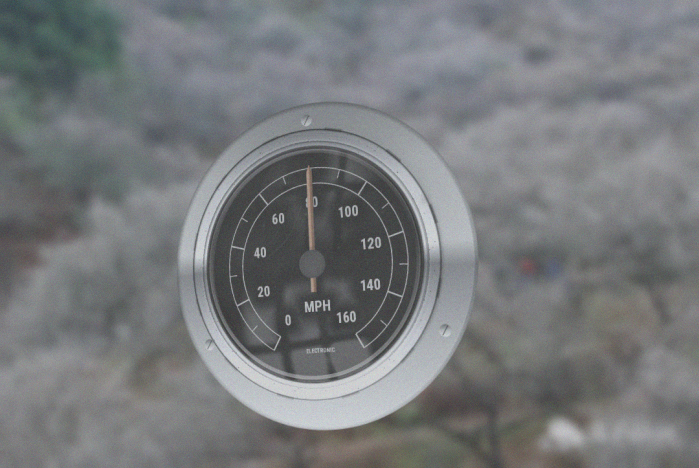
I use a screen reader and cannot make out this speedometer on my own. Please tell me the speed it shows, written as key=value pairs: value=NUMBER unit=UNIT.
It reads value=80 unit=mph
